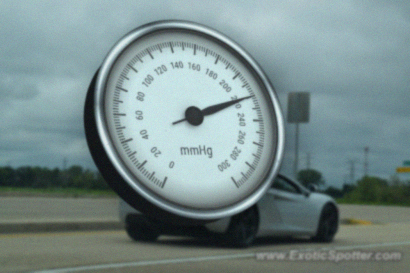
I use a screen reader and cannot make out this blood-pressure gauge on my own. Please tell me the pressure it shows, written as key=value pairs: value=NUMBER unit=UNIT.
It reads value=220 unit=mmHg
